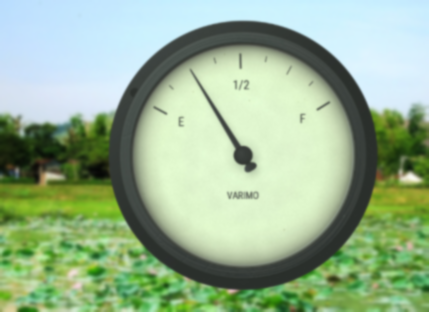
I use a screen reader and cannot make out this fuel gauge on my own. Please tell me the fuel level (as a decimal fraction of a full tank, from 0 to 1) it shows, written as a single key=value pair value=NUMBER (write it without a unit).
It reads value=0.25
